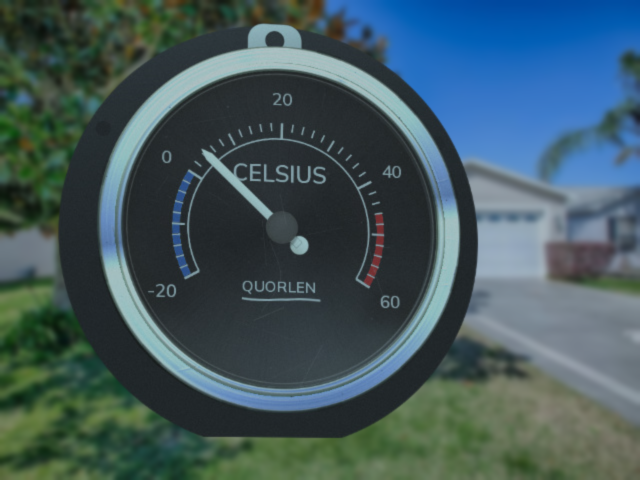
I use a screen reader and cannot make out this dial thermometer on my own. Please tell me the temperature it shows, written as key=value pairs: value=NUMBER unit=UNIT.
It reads value=4 unit=°C
